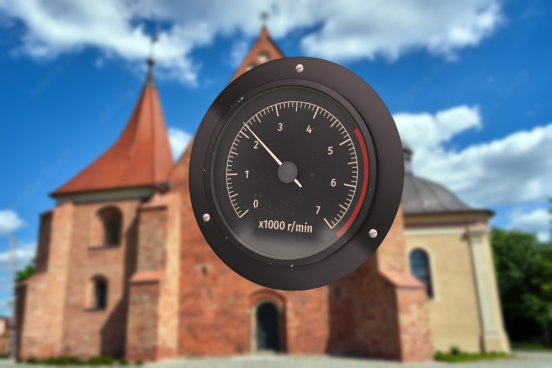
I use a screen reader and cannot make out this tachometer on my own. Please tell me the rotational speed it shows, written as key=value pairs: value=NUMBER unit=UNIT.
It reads value=2200 unit=rpm
